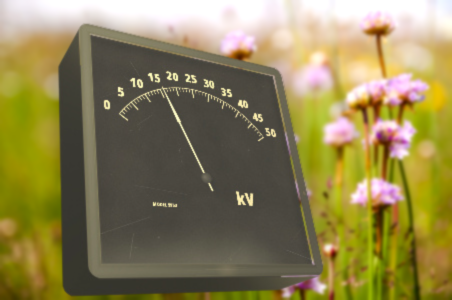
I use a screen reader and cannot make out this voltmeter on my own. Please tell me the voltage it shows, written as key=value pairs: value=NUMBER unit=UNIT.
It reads value=15 unit=kV
